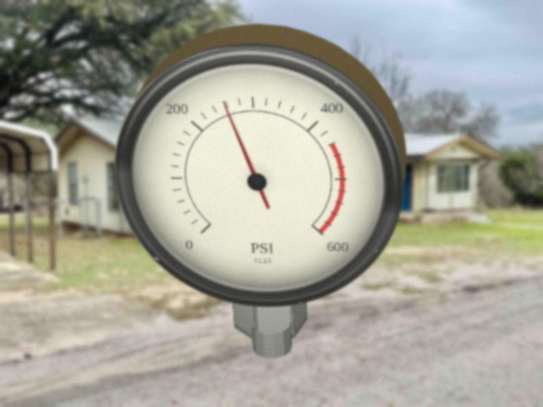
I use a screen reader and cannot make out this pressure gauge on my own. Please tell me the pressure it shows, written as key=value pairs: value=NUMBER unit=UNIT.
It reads value=260 unit=psi
